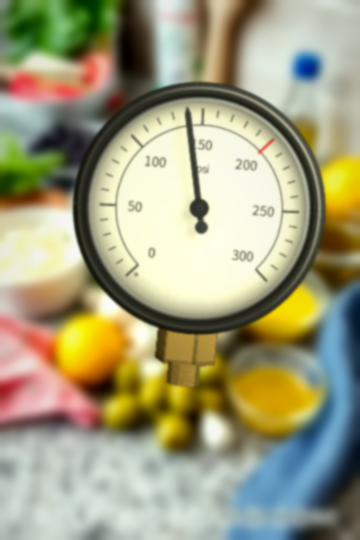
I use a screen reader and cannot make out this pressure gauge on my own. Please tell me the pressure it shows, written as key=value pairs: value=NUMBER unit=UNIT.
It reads value=140 unit=psi
